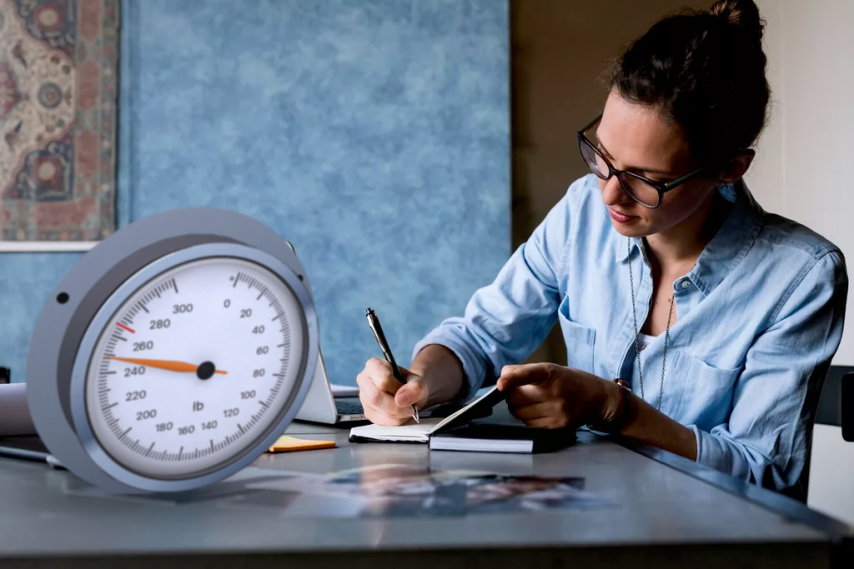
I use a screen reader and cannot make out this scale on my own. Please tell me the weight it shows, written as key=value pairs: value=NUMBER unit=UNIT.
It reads value=250 unit=lb
